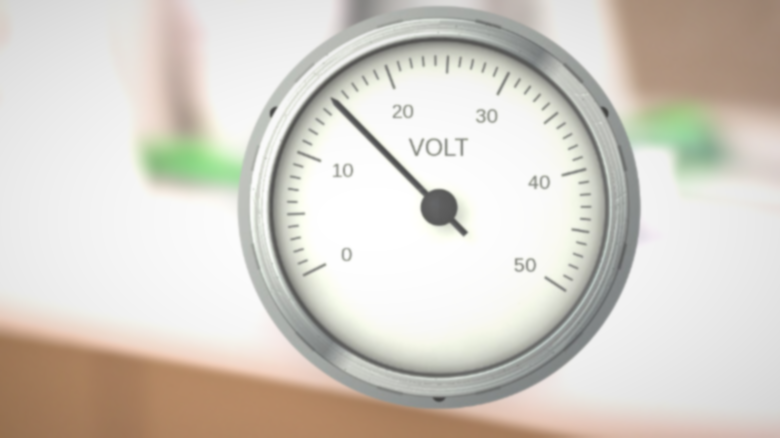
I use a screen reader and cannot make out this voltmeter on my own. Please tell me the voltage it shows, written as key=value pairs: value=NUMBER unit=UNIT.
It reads value=15 unit=V
